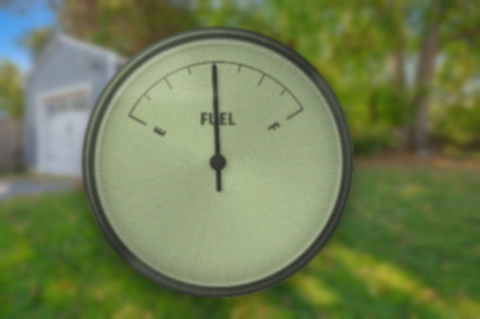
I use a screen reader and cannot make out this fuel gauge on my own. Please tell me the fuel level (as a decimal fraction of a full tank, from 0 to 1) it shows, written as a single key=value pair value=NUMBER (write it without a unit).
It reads value=0.5
